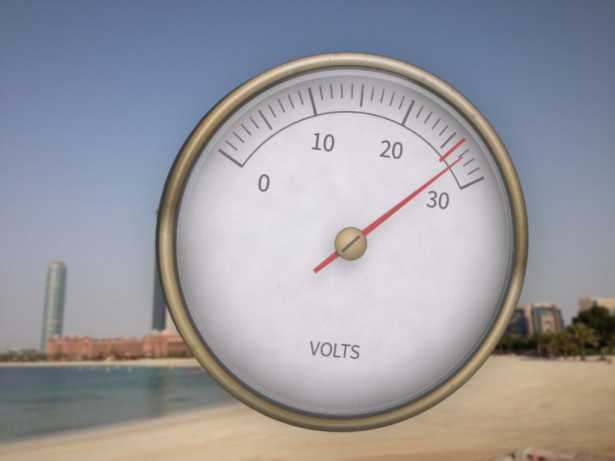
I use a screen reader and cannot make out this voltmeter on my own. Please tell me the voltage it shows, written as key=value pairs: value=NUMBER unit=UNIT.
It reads value=27 unit=V
